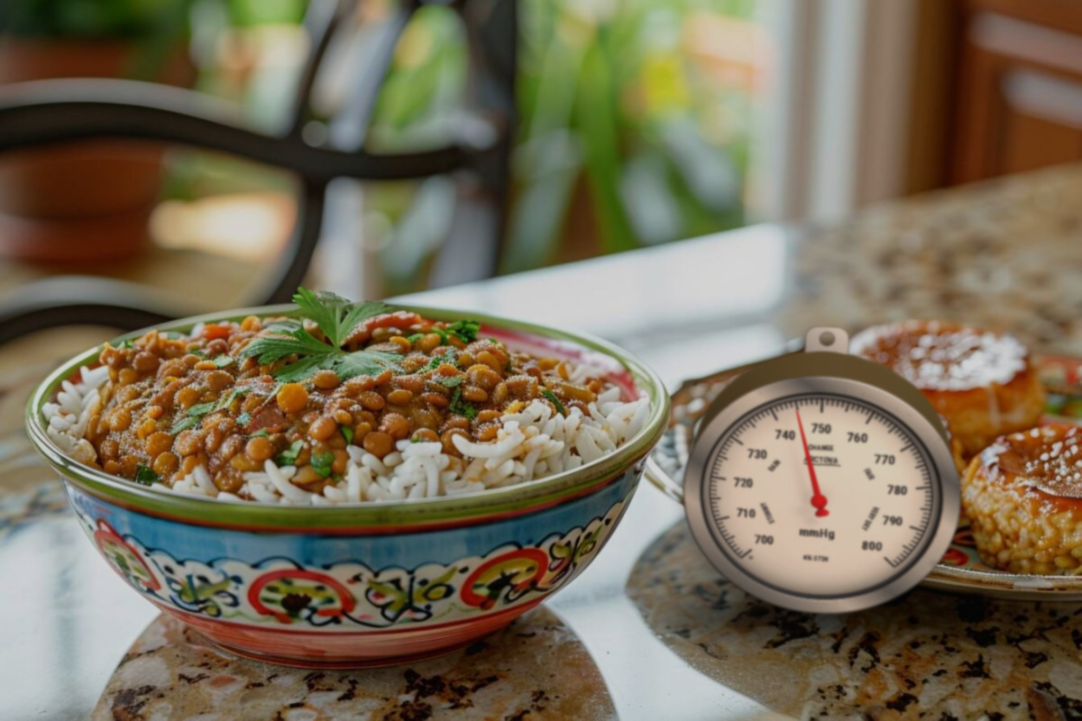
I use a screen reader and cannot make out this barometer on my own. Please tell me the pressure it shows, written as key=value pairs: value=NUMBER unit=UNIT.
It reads value=745 unit=mmHg
